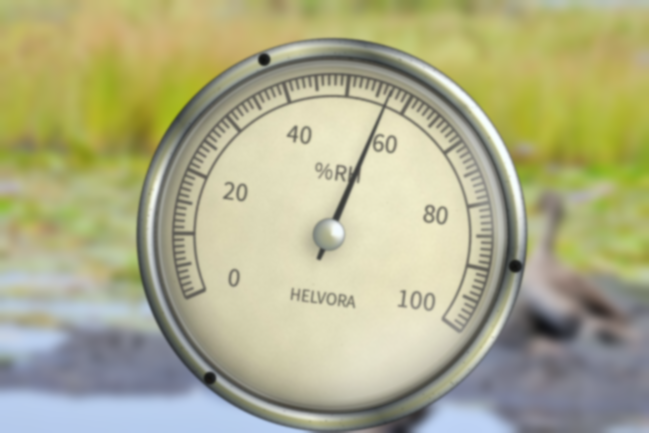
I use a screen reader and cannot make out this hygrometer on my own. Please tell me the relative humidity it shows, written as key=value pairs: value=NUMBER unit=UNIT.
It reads value=57 unit=%
